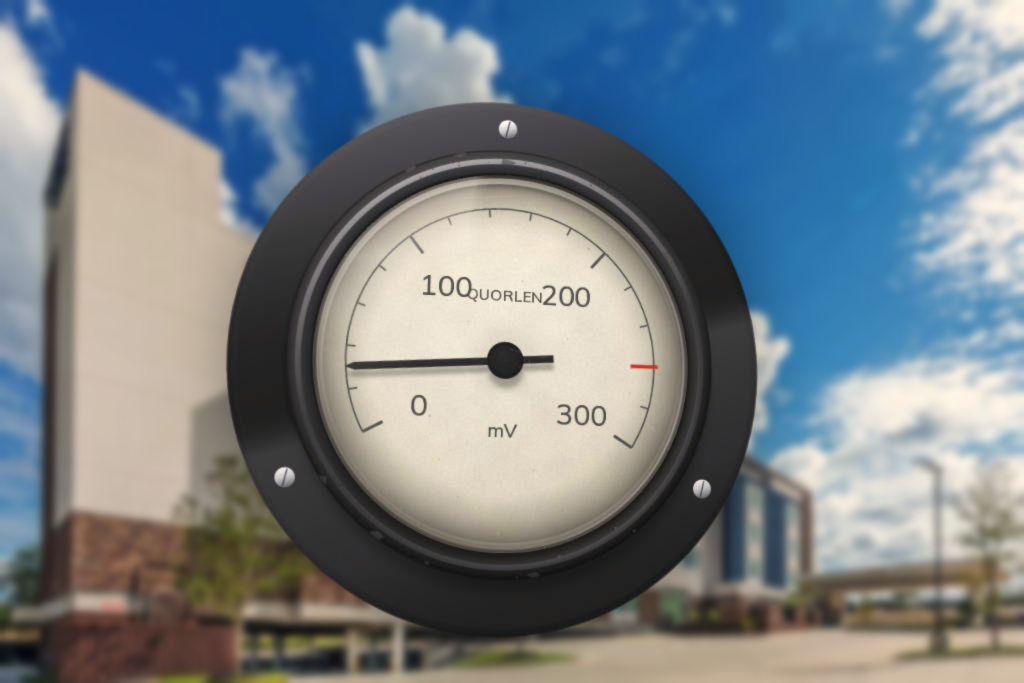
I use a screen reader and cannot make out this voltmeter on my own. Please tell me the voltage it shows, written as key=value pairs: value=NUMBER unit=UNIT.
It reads value=30 unit=mV
